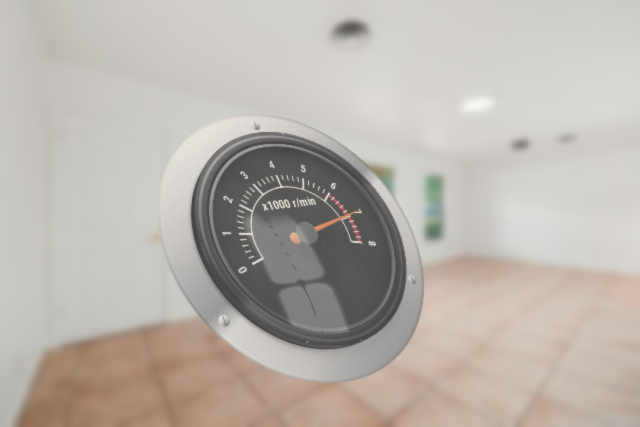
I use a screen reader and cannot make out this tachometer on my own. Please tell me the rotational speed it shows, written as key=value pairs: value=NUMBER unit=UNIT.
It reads value=7000 unit=rpm
